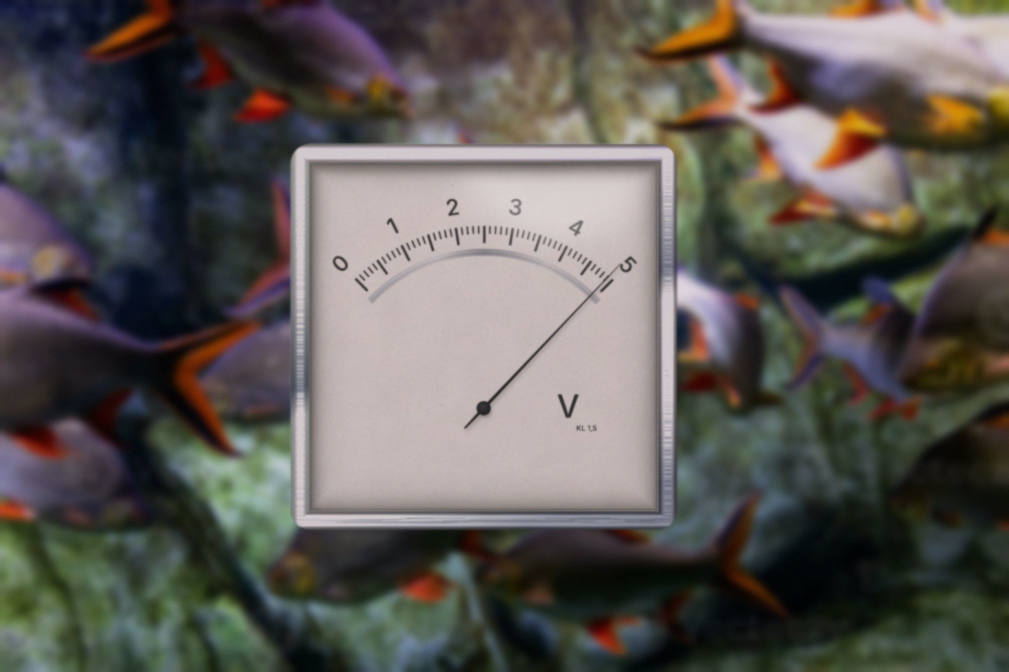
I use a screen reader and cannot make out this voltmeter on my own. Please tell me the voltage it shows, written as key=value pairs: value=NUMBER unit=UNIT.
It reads value=4.9 unit=V
